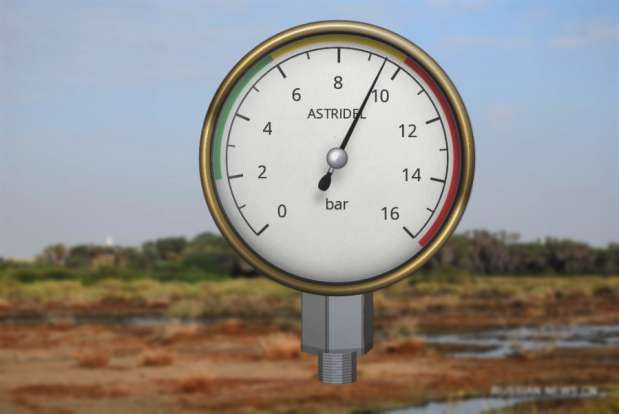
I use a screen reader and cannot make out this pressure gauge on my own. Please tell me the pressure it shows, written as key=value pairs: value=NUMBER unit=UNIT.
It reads value=9.5 unit=bar
